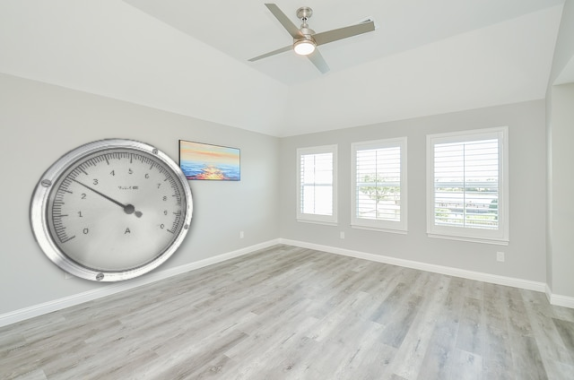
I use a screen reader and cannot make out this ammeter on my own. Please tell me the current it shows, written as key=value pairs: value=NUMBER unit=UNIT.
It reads value=2.5 unit=A
